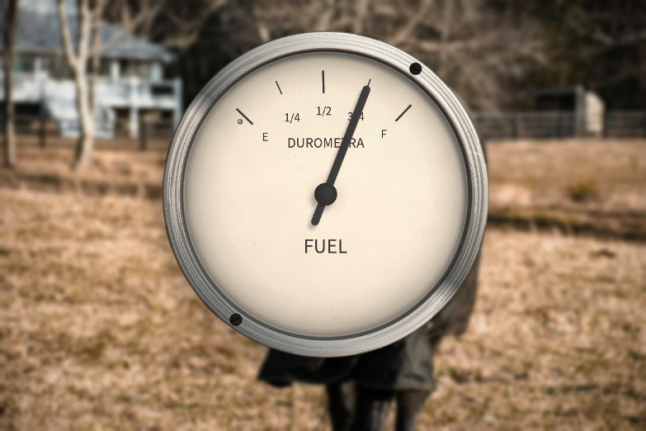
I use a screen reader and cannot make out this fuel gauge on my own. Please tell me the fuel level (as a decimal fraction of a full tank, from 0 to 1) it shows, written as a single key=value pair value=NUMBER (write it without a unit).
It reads value=0.75
